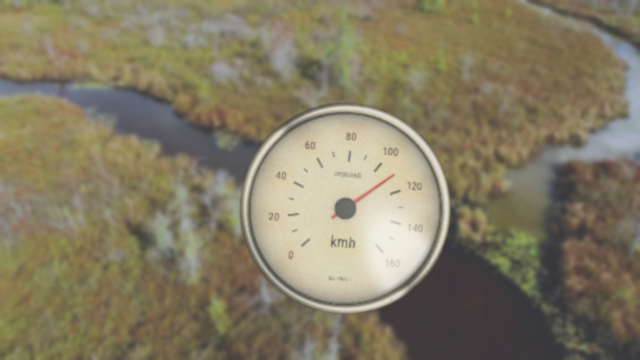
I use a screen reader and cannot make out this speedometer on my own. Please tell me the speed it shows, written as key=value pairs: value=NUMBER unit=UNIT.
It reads value=110 unit=km/h
